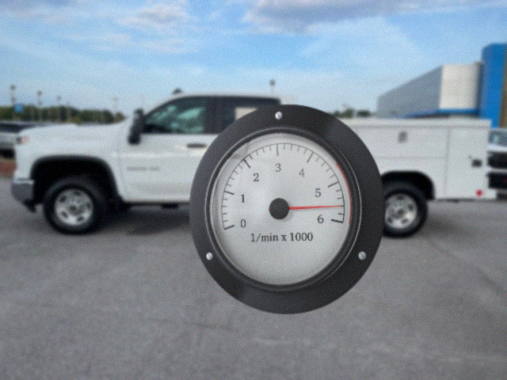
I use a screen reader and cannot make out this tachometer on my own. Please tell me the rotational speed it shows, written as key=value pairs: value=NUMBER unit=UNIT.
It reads value=5600 unit=rpm
